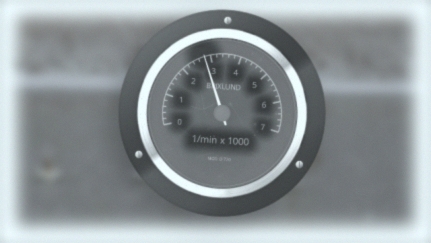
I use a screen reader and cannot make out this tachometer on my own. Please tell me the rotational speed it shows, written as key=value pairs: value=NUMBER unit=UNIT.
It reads value=2800 unit=rpm
